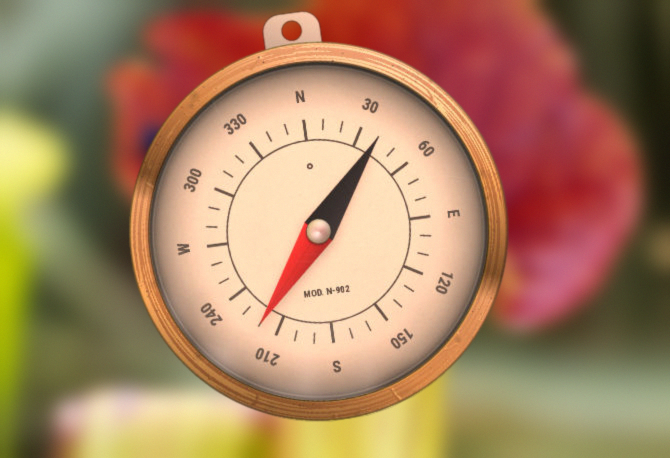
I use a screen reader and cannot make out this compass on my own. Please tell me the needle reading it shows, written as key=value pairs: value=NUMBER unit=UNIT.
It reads value=220 unit=°
